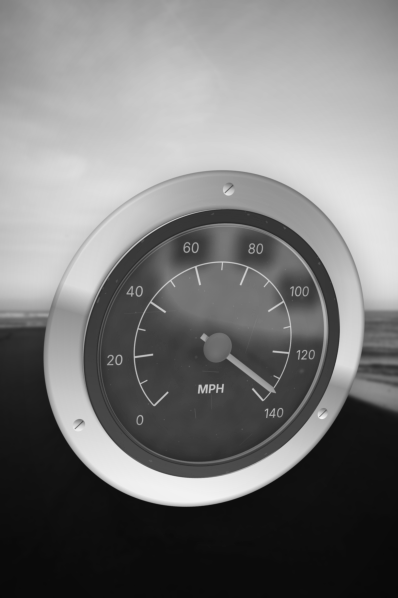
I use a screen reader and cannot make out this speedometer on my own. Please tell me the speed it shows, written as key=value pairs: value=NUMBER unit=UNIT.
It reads value=135 unit=mph
